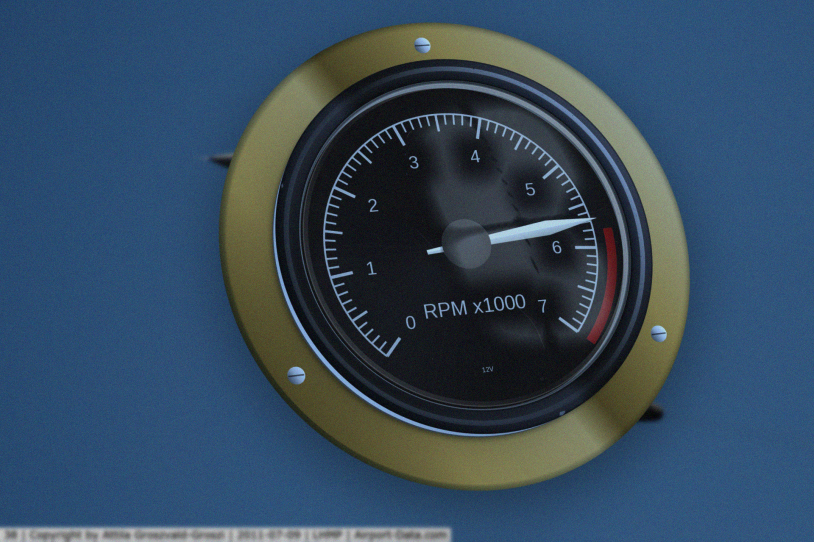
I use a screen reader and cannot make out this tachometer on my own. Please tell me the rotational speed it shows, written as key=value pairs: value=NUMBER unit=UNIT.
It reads value=5700 unit=rpm
